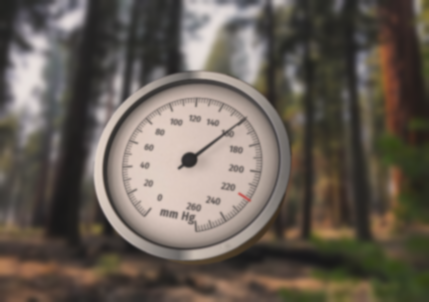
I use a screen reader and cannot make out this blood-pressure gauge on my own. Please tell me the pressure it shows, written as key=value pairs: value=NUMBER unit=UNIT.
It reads value=160 unit=mmHg
